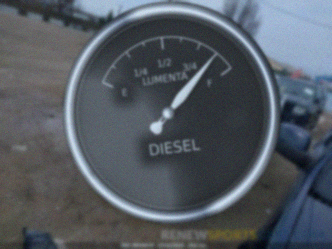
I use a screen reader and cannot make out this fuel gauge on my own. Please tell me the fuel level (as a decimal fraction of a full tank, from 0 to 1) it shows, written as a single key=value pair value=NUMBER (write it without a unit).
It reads value=0.875
